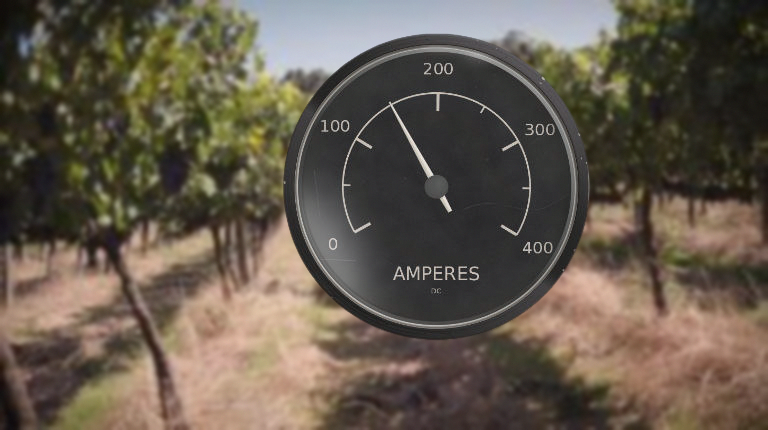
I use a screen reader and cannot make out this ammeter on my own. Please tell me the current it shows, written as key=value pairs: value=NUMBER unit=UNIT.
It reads value=150 unit=A
